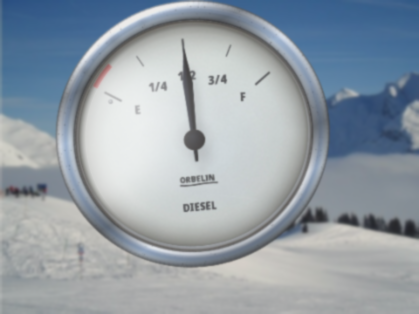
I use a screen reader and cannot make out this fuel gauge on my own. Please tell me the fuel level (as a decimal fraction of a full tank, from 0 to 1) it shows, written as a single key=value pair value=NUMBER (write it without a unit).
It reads value=0.5
